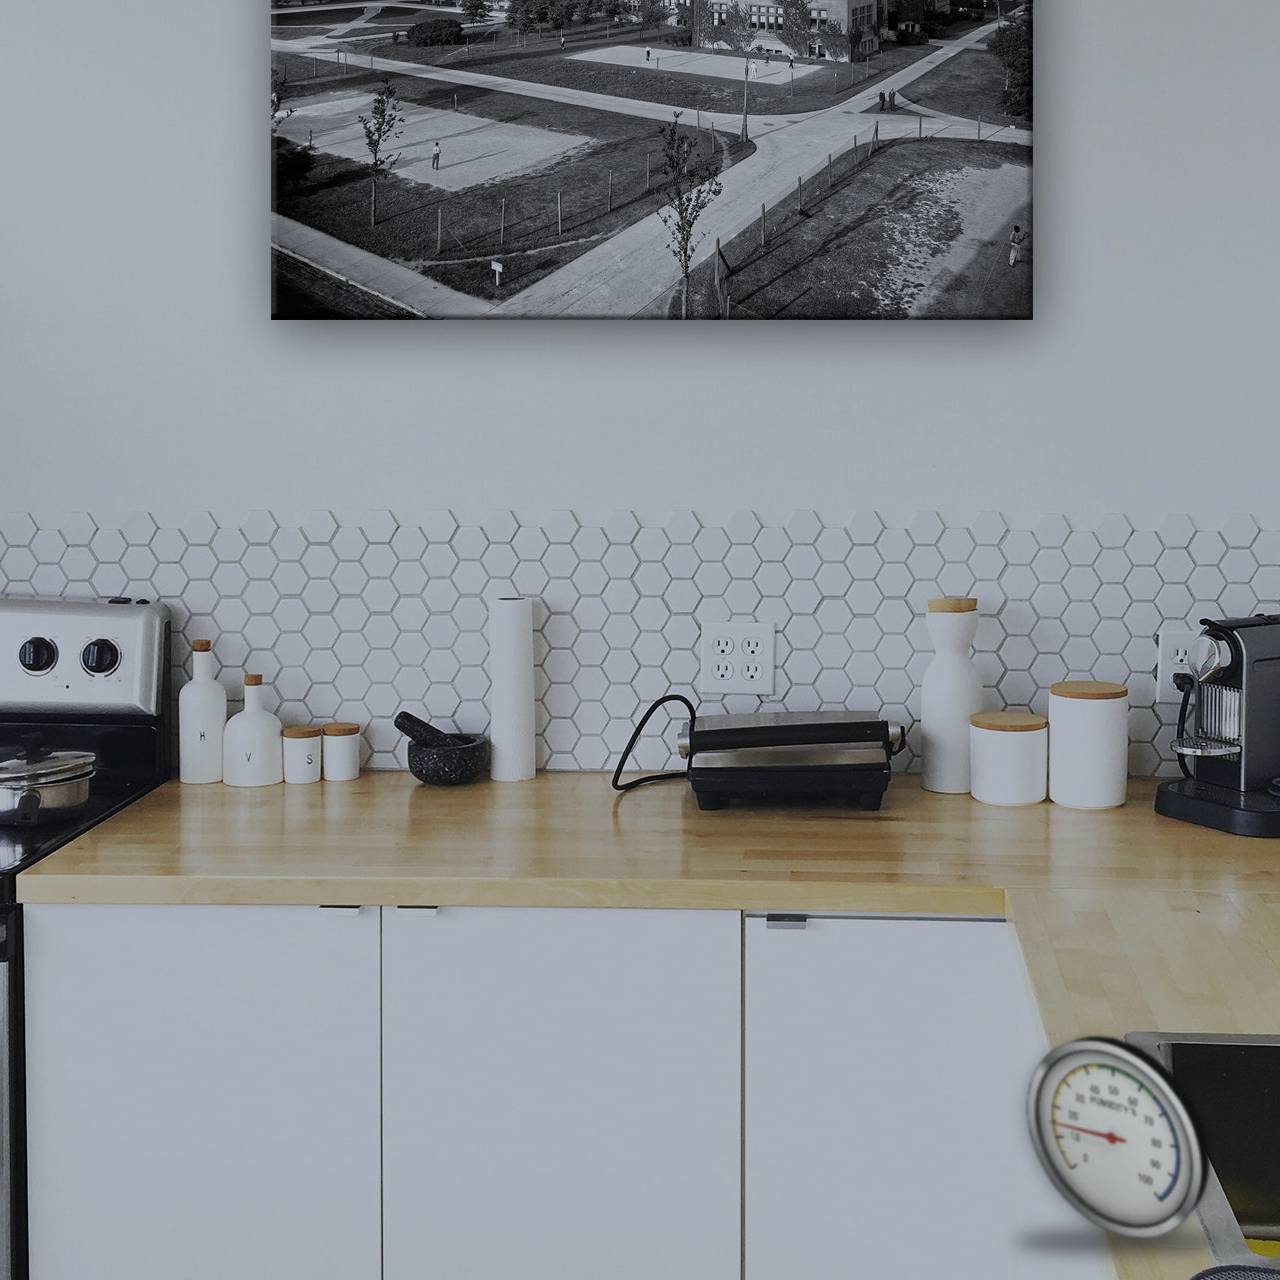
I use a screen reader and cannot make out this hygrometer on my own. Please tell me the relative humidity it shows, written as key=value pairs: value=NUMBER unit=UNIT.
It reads value=15 unit=%
